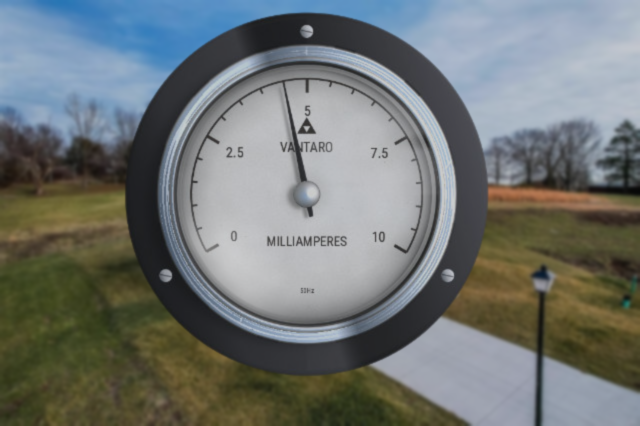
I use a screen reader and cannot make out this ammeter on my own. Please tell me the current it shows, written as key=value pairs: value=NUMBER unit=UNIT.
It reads value=4.5 unit=mA
